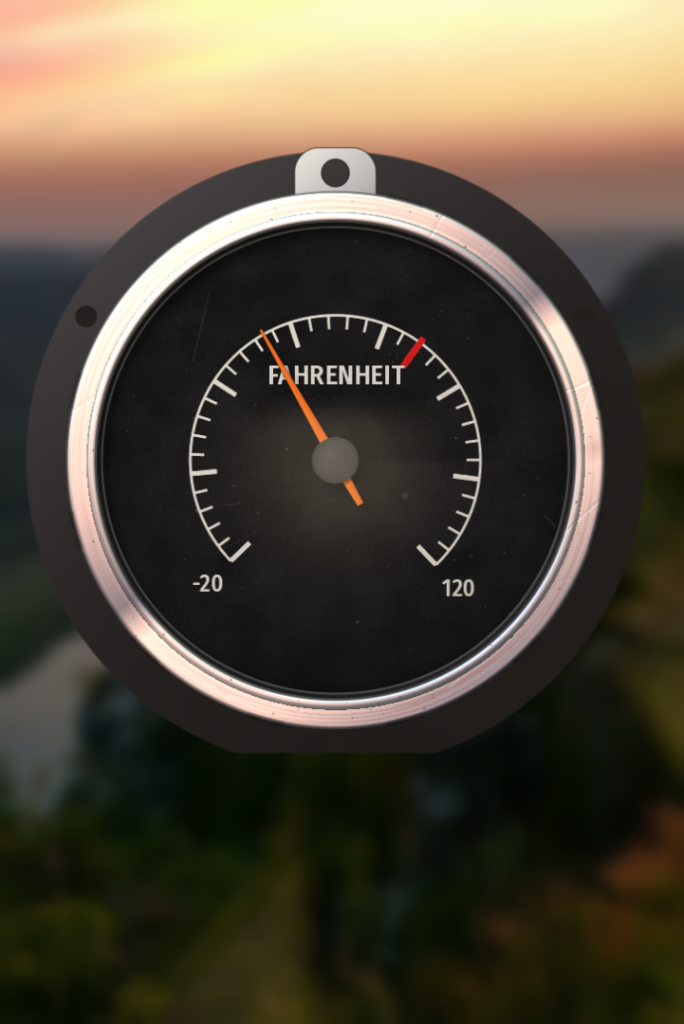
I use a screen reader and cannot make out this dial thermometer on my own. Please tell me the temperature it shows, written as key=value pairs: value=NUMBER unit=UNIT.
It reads value=34 unit=°F
